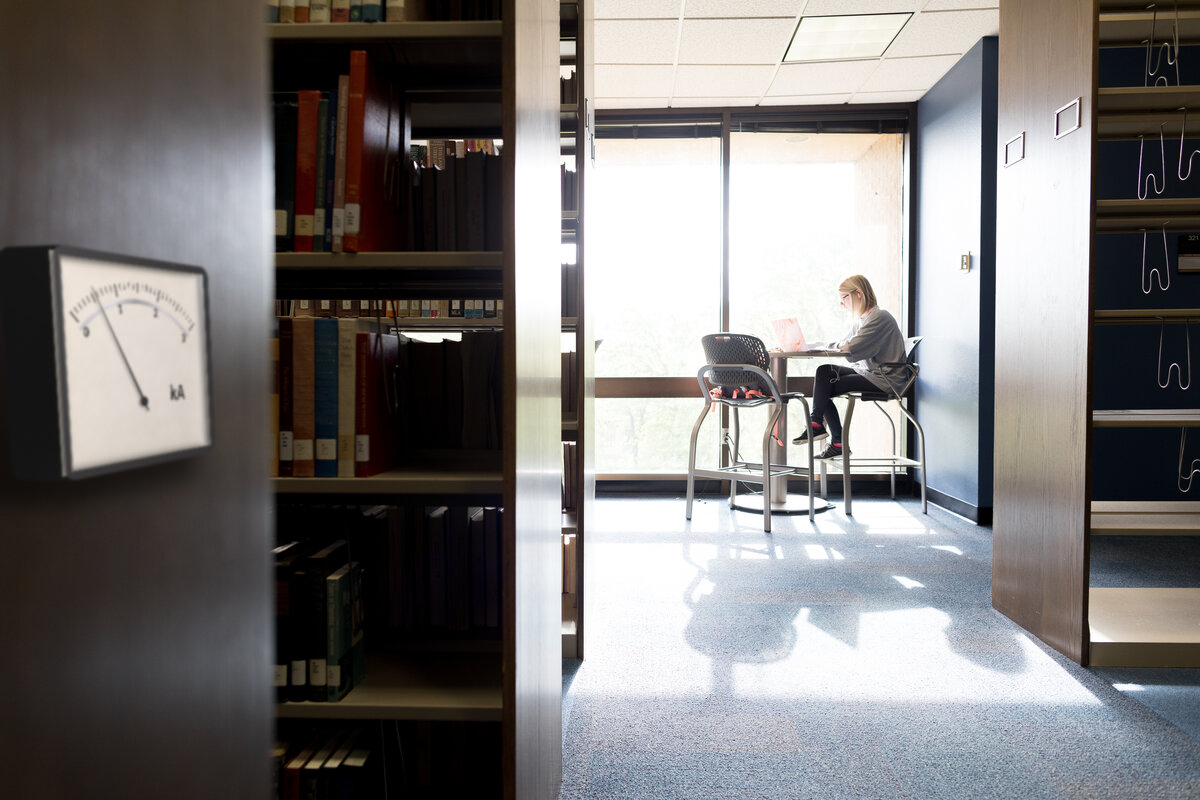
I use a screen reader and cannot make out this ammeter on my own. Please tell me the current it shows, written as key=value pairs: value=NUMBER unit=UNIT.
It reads value=0.5 unit=kA
